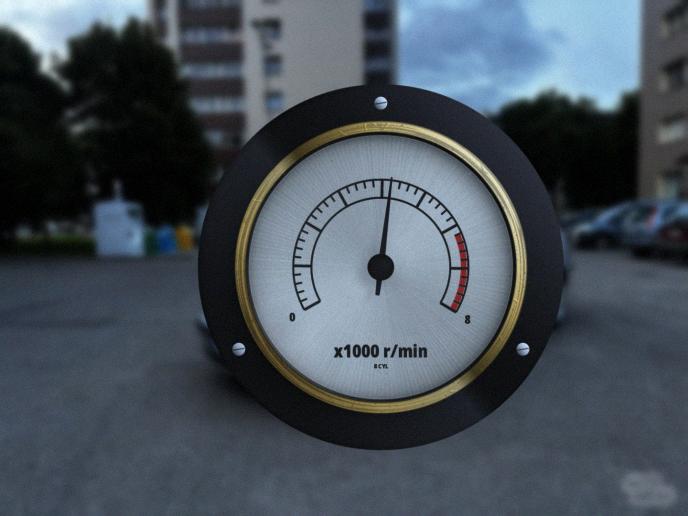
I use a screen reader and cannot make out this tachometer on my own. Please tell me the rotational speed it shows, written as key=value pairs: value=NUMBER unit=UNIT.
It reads value=4200 unit=rpm
